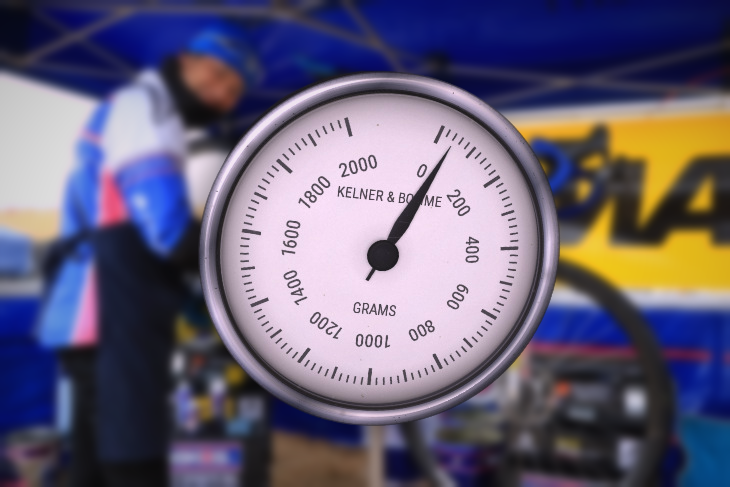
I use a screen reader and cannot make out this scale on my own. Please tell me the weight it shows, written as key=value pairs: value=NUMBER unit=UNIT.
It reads value=40 unit=g
